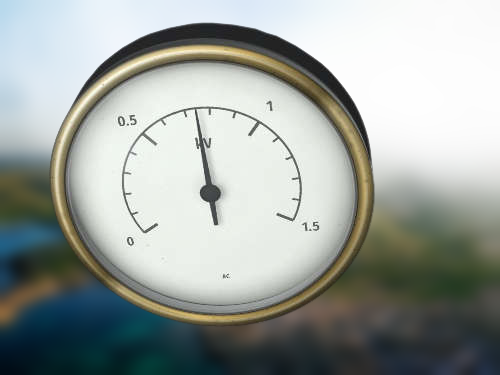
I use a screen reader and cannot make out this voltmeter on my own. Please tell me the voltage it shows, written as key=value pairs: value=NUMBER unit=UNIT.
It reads value=0.75 unit=kV
